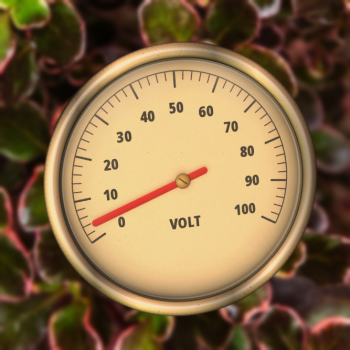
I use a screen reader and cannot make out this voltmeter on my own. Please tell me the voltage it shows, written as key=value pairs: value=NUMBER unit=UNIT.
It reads value=4 unit=V
